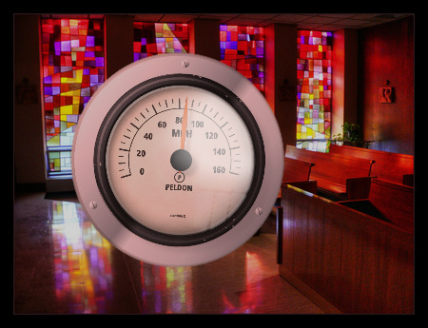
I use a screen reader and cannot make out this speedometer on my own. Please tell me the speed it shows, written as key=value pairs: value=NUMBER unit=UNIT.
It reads value=85 unit=mph
